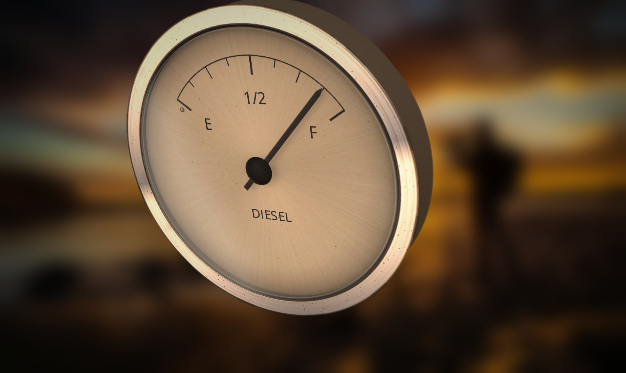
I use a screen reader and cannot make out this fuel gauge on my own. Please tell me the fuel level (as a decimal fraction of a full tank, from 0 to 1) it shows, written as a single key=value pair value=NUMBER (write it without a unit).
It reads value=0.875
